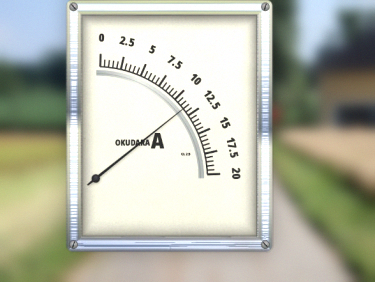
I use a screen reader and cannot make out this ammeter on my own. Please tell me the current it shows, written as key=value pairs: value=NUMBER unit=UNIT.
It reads value=11.5 unit=A
